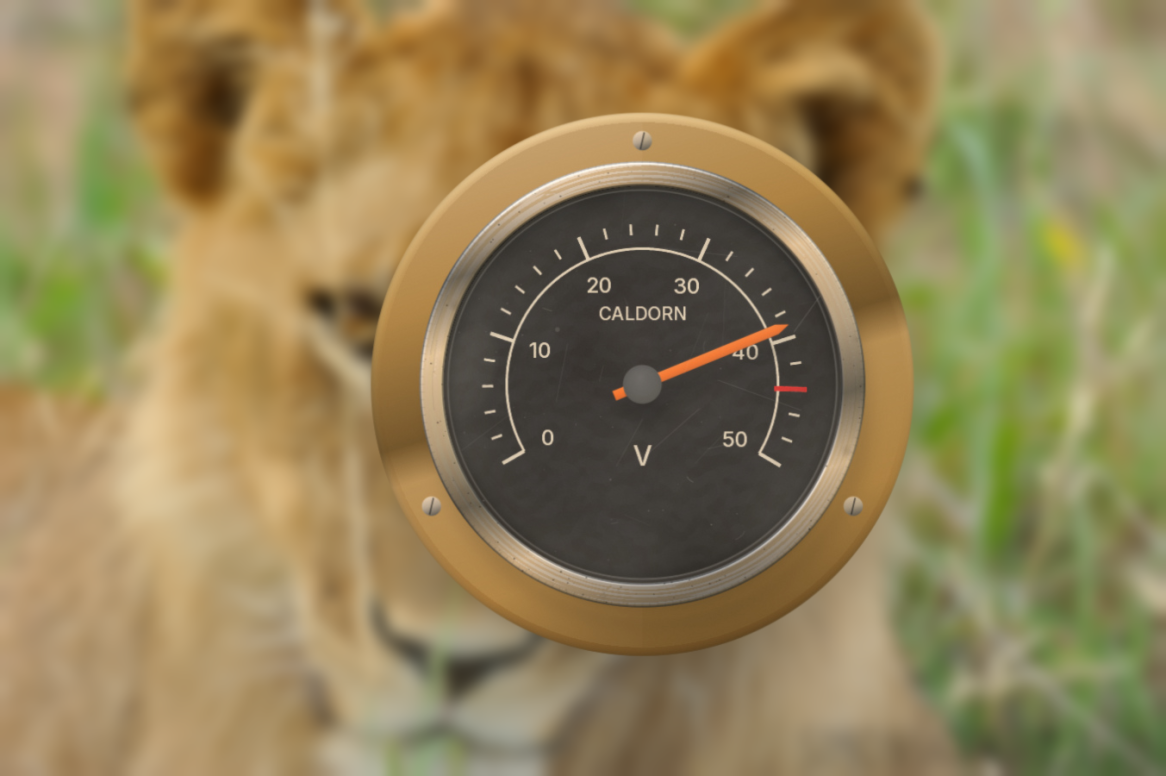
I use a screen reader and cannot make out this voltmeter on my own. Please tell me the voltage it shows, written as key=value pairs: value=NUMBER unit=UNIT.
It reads value=39 unit=V
